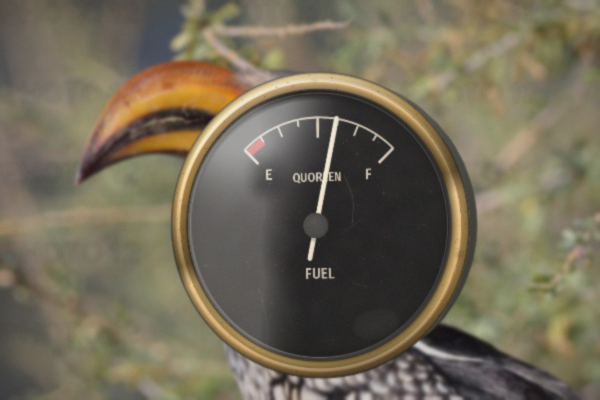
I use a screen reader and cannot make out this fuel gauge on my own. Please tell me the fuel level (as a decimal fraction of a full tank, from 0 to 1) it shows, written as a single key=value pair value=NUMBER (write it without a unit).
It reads value=0.625
